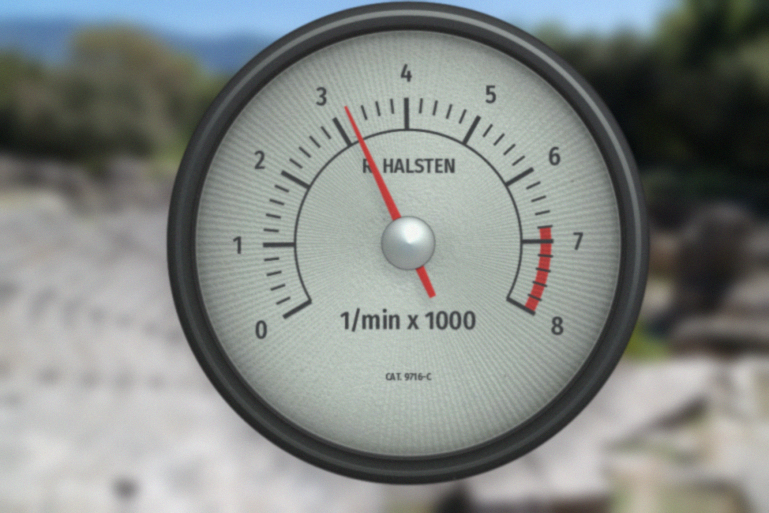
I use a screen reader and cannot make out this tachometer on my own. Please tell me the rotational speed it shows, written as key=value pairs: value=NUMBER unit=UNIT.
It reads value=3200 unit=rpm
